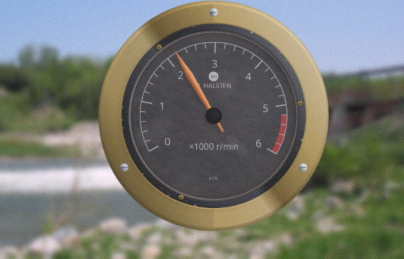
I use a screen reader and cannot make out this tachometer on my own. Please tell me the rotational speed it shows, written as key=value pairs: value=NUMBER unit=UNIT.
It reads value=2200 unit=rpm
